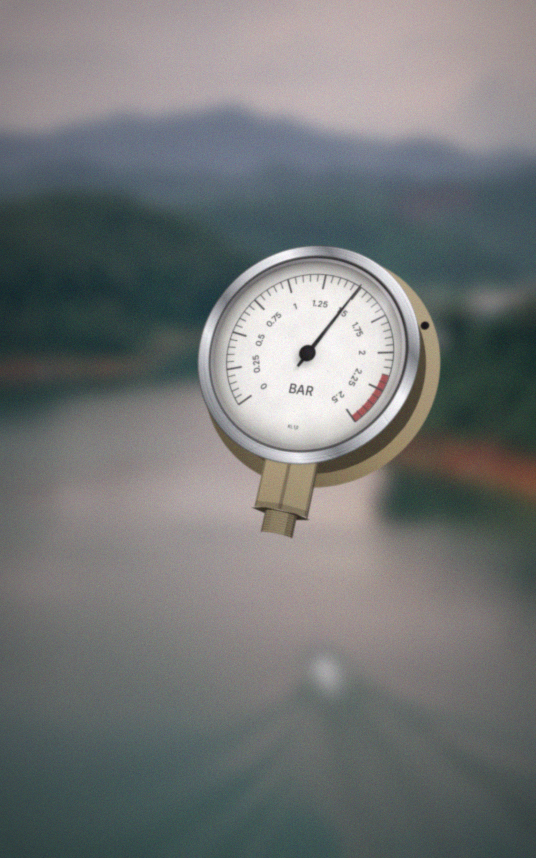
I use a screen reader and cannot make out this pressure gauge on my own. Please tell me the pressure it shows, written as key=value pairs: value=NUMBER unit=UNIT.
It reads value=1.5 unit=bar
